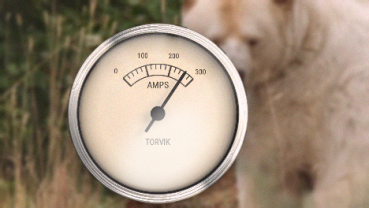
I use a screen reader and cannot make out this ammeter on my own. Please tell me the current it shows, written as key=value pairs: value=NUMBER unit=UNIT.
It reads value=260 unit=A
